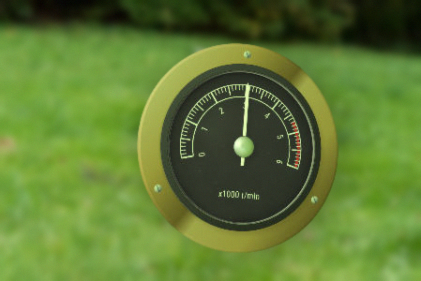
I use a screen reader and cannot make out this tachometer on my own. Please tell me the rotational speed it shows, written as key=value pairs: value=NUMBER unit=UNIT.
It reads value=3000 unit=rpm
